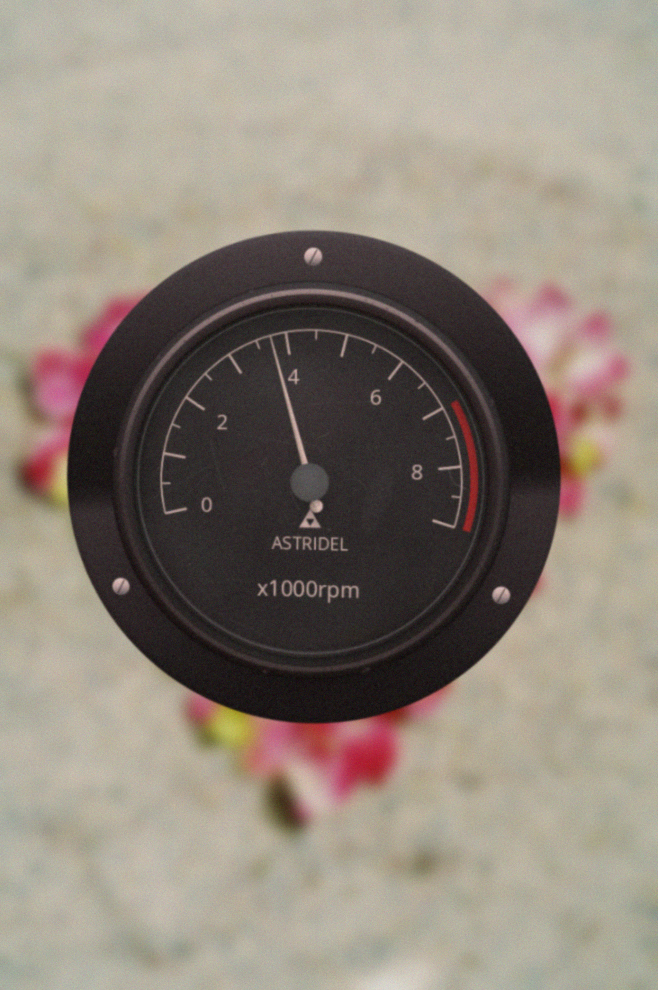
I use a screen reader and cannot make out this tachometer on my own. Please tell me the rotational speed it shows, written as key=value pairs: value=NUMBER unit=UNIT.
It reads value=3750 unit=rpm
